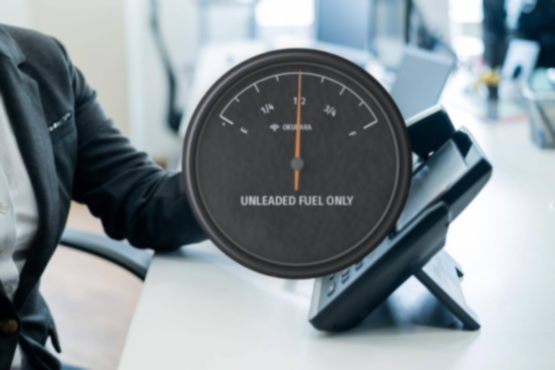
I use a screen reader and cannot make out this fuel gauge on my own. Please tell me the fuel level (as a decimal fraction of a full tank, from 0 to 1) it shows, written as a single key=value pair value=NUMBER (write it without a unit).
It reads value=0.5
